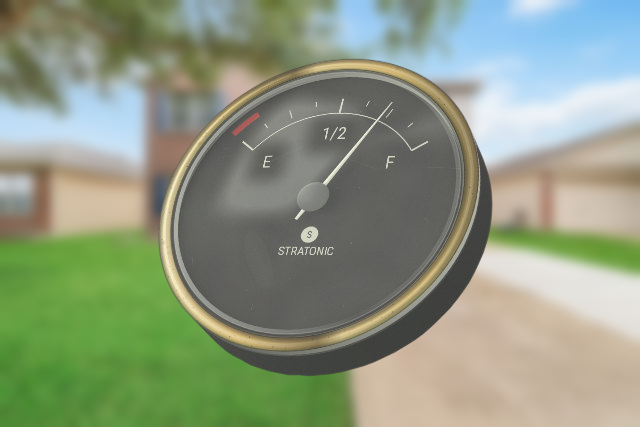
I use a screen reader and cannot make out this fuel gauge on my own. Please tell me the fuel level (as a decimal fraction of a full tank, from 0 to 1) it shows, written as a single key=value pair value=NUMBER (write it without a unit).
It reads value=0.75
